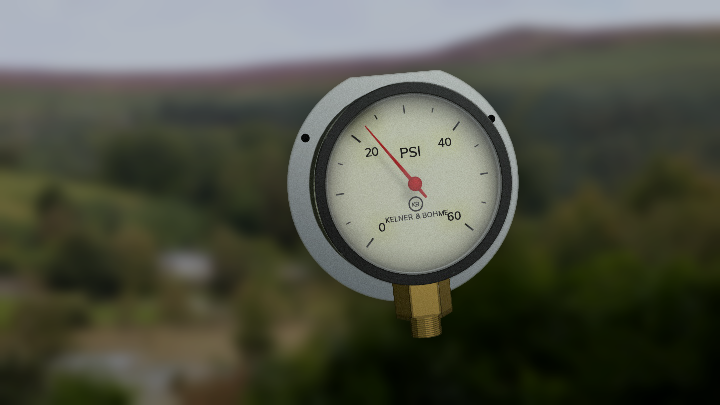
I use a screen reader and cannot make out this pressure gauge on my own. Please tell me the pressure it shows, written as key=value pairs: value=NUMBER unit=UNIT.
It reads value=22.5 unit=psi
